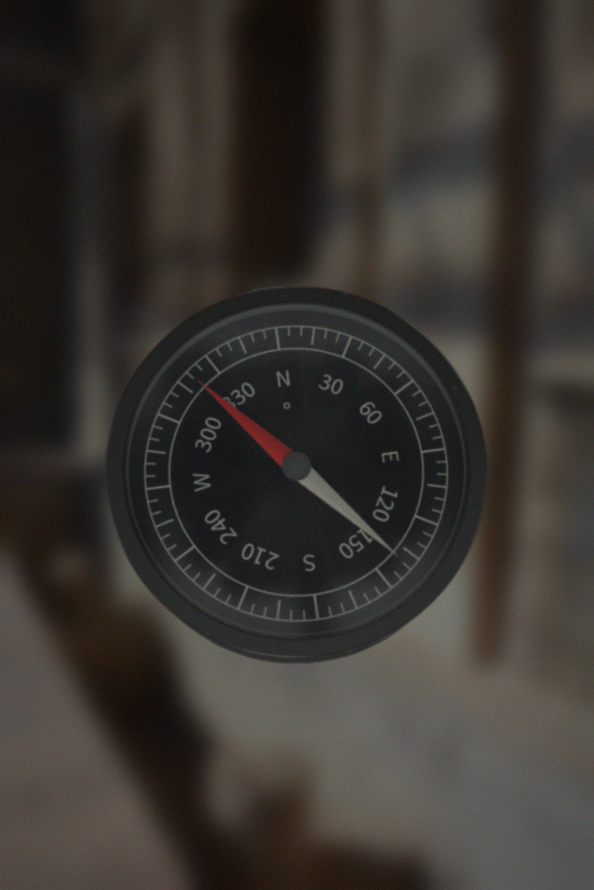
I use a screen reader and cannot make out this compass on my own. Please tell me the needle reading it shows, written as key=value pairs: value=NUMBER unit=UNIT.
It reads value=320 unit=°
